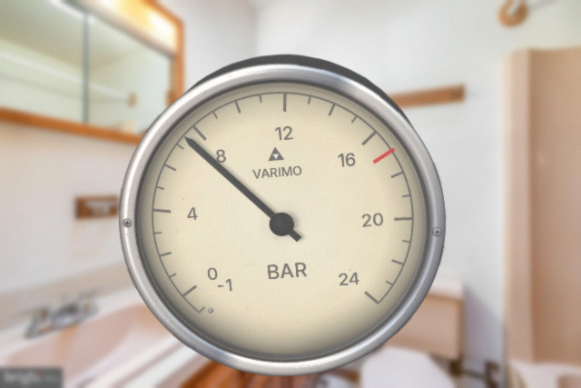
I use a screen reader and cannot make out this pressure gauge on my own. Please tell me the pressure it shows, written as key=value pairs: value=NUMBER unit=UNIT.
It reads value=7.5 unit=bar
